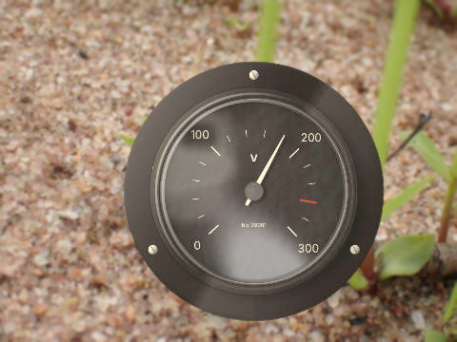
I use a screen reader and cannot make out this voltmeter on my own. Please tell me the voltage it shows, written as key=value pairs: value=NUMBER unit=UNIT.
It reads value=180 unit=V
